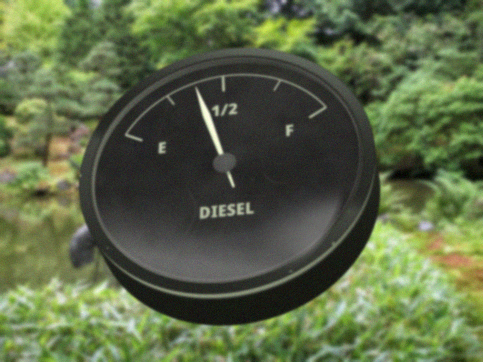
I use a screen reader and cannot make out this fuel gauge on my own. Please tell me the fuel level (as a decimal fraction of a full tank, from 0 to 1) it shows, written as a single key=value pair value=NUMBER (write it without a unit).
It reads value=0.375
